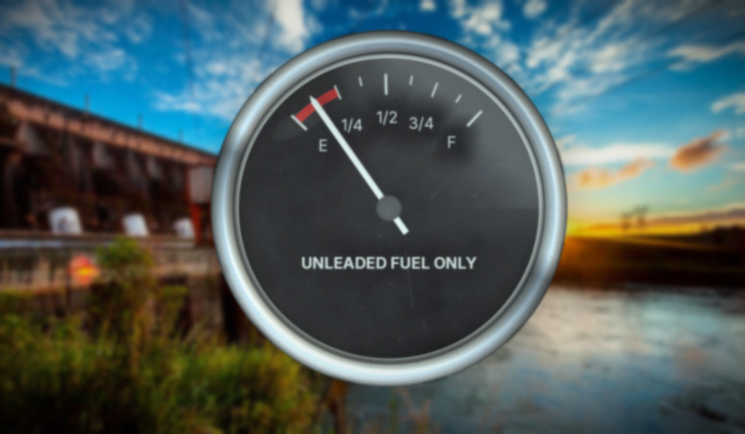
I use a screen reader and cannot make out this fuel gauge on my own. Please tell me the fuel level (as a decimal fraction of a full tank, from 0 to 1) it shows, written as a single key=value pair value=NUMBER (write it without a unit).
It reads value=0.125
